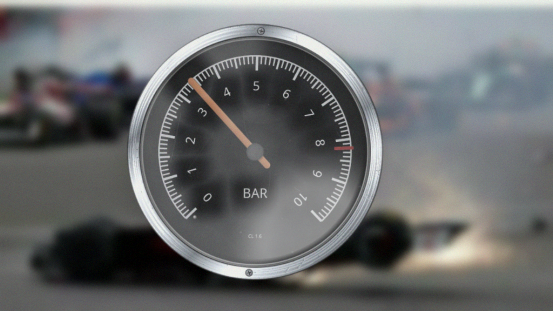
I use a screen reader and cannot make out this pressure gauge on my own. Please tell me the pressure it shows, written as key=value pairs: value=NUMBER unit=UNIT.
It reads value=3.4 unit=bar
